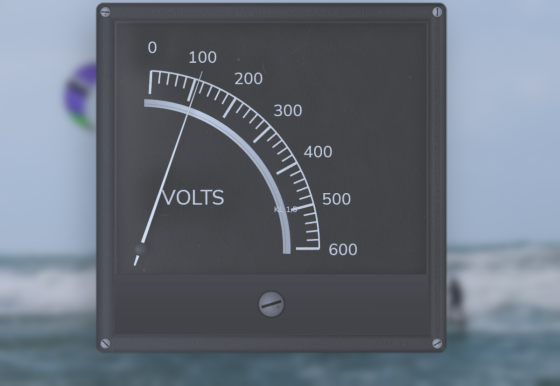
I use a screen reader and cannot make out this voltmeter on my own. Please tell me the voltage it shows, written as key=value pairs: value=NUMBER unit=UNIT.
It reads value=110 unit=V
